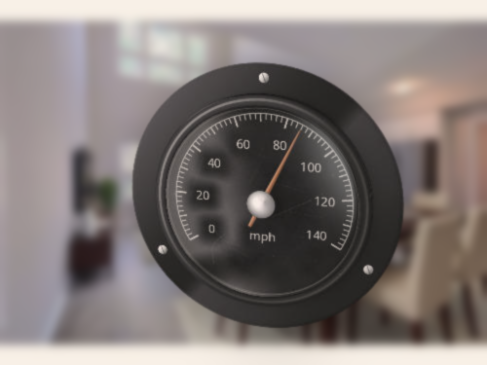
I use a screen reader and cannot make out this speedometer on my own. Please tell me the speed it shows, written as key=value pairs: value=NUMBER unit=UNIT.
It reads value=86 unit=mph
